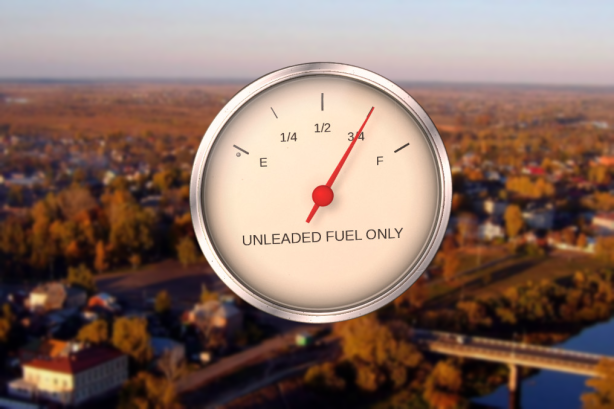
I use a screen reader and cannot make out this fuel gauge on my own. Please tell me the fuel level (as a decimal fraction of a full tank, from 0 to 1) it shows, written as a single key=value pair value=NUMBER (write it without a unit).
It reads value=0.75
